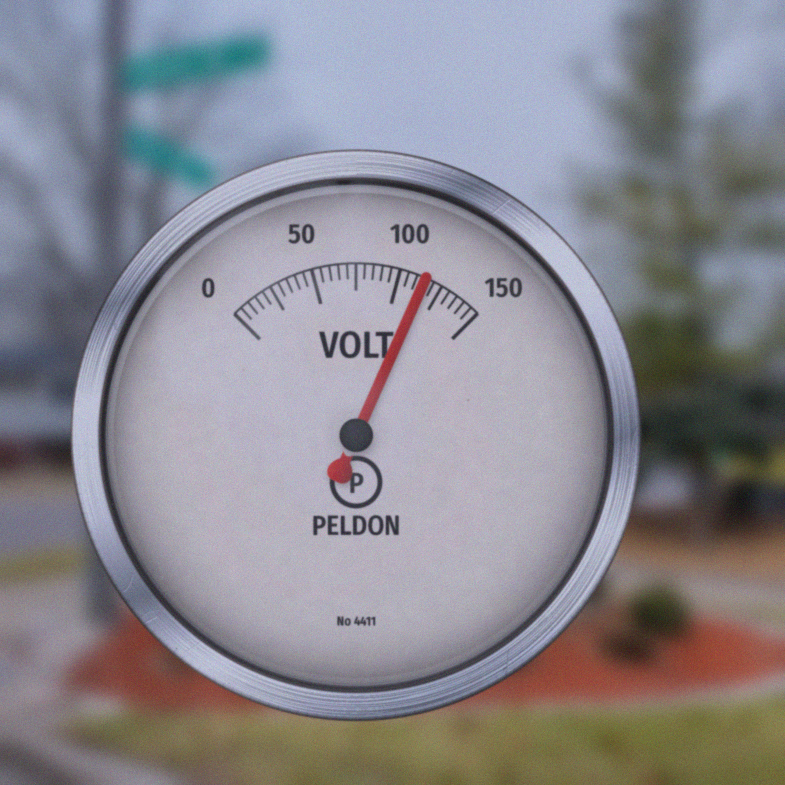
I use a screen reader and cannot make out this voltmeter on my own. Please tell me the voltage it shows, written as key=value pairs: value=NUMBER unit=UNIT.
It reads value=115 unit=V
